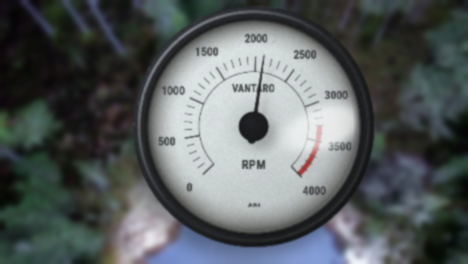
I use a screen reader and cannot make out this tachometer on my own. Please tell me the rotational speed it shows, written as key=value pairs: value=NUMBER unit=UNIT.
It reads value=2100 unit=rpm
